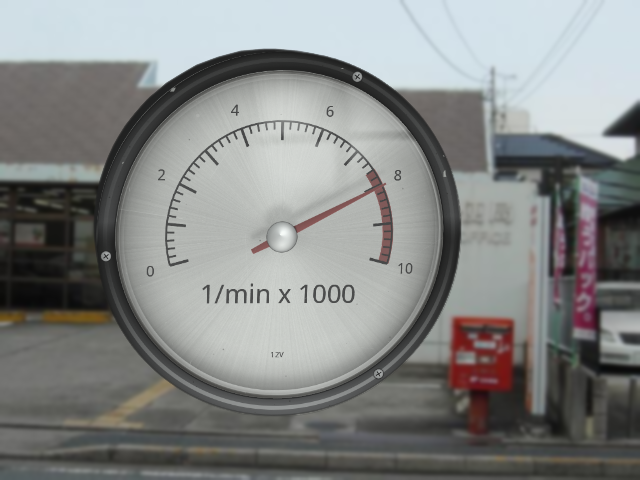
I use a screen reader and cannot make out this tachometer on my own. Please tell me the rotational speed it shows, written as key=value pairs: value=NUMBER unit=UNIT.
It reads value=8000 unit=rpm
